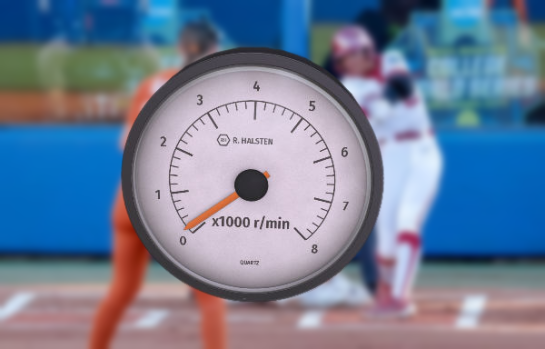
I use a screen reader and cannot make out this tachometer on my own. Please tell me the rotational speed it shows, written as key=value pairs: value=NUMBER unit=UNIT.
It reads value=200 unit=rpm
